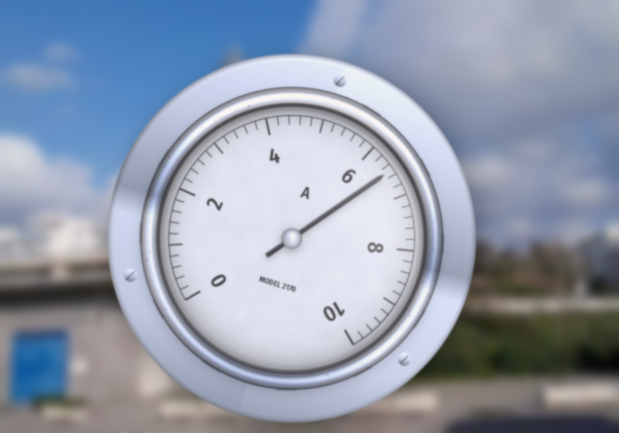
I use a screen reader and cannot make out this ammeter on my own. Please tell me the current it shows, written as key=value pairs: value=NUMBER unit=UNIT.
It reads value=6.5 unit=A
